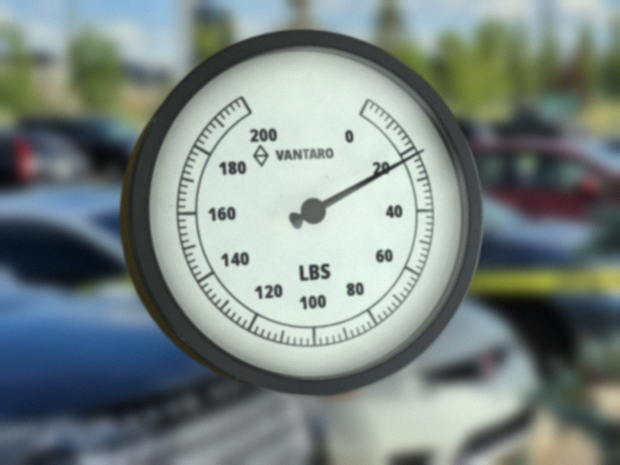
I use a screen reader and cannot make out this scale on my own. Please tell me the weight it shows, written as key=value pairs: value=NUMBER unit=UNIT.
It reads value=22 unit=lb
